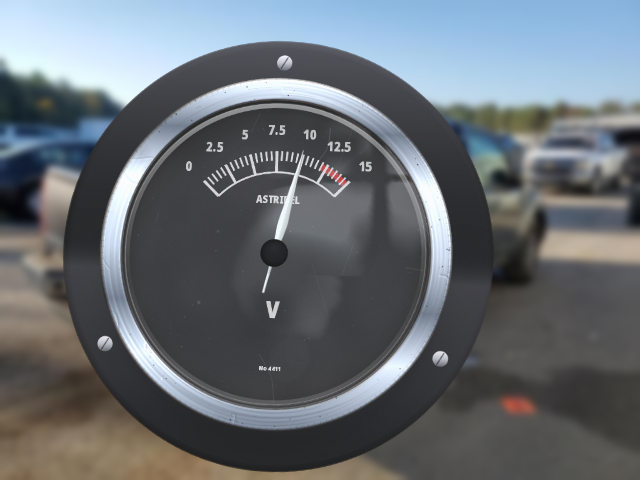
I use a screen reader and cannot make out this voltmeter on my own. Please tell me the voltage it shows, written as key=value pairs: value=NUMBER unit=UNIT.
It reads value=10 unit=V
